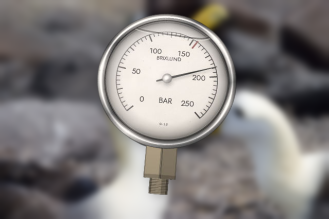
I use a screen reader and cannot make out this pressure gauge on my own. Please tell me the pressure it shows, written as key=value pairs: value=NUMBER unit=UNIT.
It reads value=190 unit=bar
